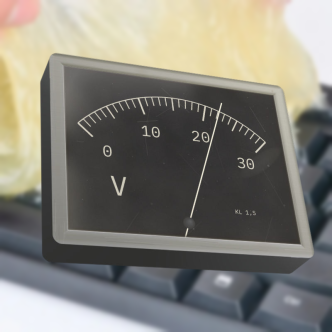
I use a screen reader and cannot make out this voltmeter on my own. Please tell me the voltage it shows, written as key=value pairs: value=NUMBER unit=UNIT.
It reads value=22 unit=V
